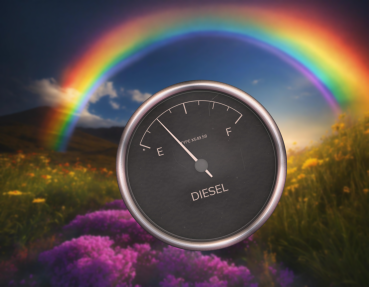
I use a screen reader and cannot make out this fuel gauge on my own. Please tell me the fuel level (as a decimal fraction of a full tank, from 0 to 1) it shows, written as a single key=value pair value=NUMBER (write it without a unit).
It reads value=0.25
